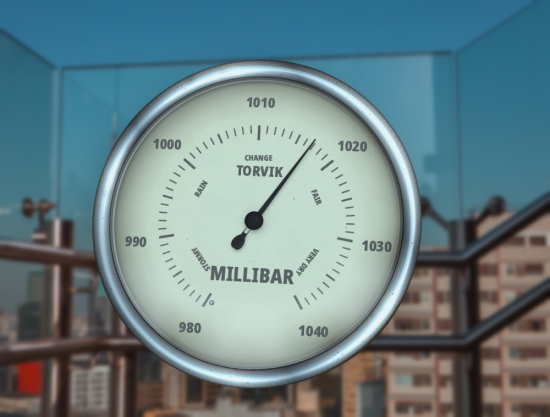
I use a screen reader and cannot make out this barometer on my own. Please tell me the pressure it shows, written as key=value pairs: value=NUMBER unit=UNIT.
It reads value=1017 unit=mbar
